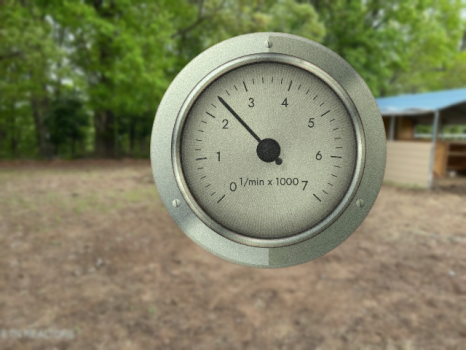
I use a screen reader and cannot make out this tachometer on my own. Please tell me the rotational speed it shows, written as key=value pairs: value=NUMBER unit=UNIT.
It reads value=2400 unit=rpm
